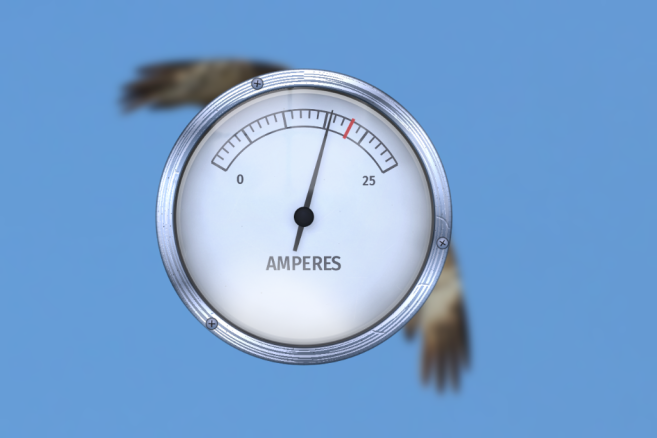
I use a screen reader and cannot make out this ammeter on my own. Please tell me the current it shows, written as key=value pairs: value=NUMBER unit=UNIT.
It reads value=15.5 unit=A
